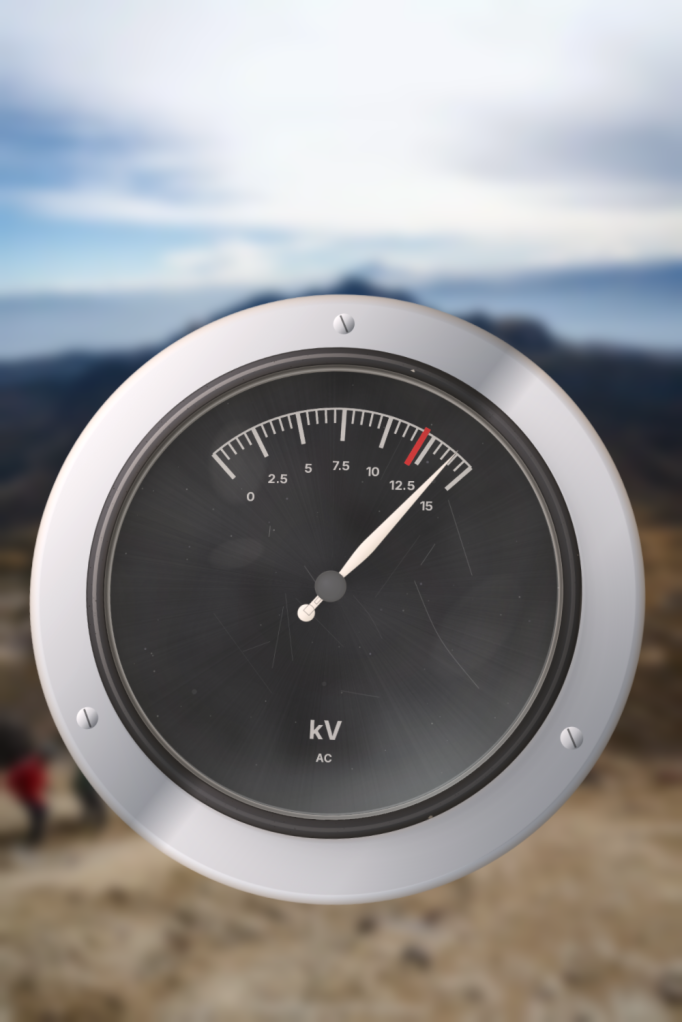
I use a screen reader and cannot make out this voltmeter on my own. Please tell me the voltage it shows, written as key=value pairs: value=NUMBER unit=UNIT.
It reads value=14 unit=kV
